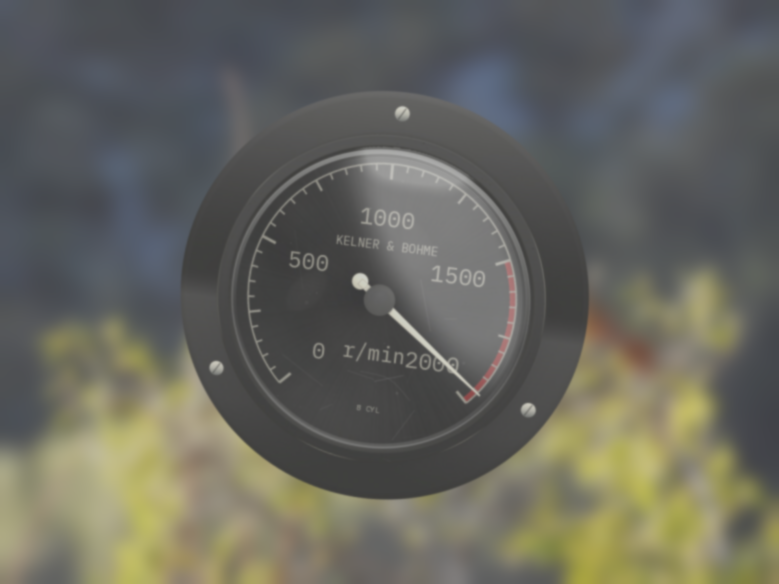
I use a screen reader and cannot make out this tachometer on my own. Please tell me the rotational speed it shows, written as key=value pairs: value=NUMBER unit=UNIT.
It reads value=1950 unit=rpm
